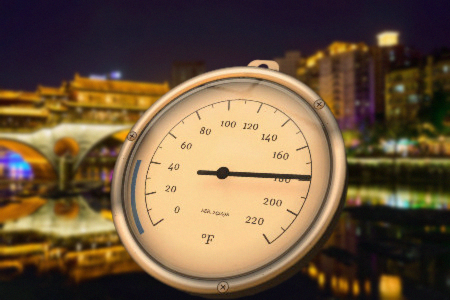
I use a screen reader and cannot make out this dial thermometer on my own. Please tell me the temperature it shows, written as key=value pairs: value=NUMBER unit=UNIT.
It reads value=180 unit=°F
